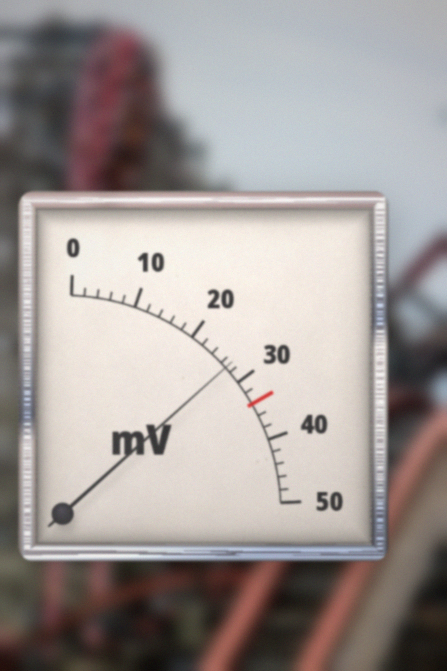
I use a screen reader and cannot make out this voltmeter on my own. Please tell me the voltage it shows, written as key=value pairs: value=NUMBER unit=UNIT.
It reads value=27 unit=mV
